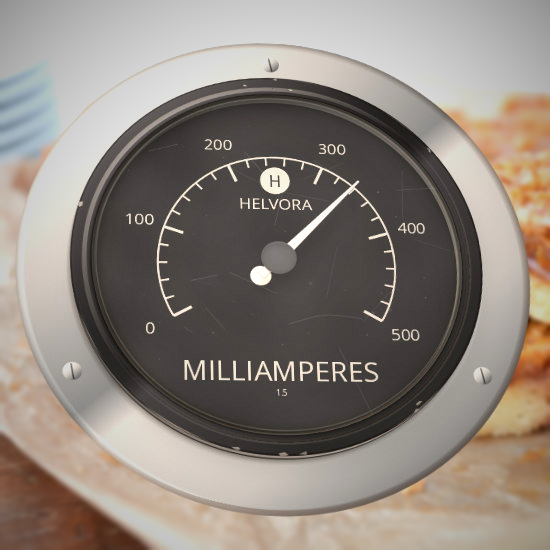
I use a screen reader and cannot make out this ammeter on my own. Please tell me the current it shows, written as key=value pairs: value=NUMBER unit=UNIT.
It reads value=340 unit=mA
